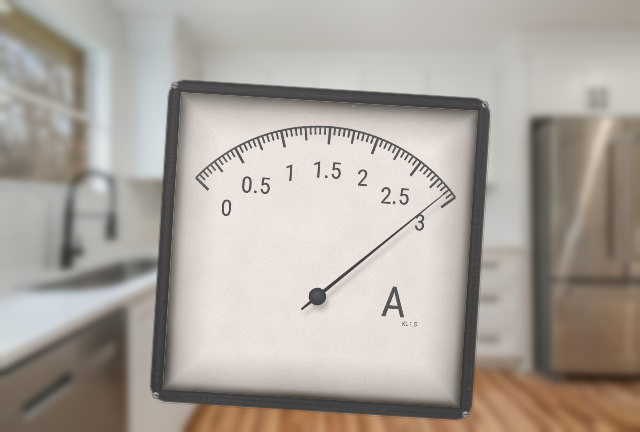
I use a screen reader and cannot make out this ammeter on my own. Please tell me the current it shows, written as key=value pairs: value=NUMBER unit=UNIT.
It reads value=2.9 unit=A
